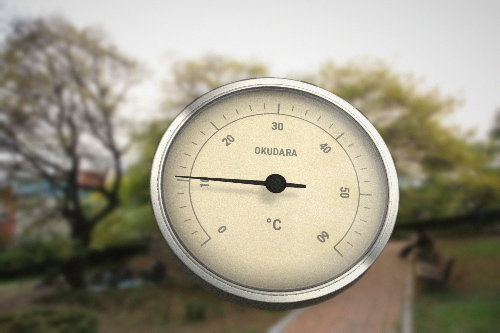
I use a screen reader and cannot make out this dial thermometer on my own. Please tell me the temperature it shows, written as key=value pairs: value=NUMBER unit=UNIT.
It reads value=10 unit=°C
